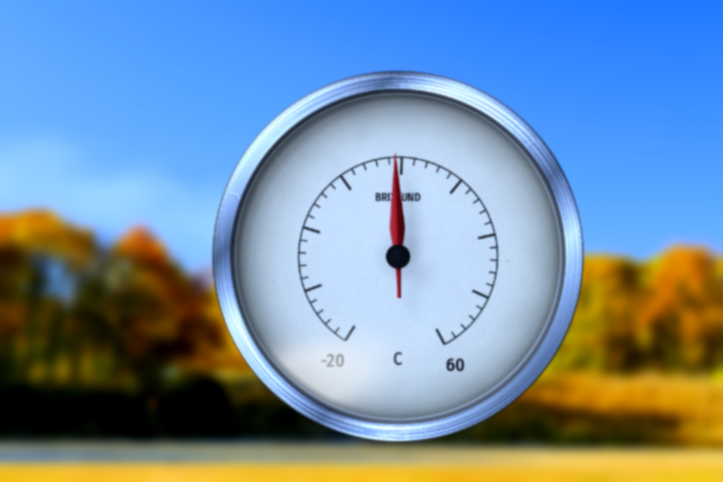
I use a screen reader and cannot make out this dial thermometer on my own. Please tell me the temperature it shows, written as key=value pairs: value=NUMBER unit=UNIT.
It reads value=19 unit=°C
